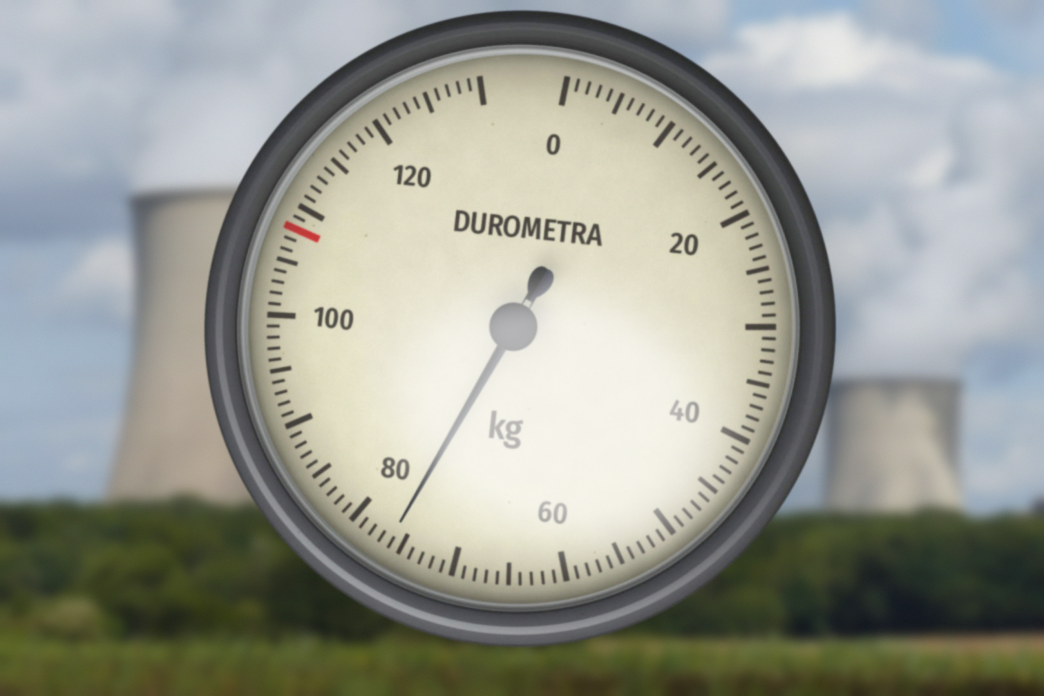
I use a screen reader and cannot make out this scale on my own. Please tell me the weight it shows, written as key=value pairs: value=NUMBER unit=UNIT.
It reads value=76 unit=kg
